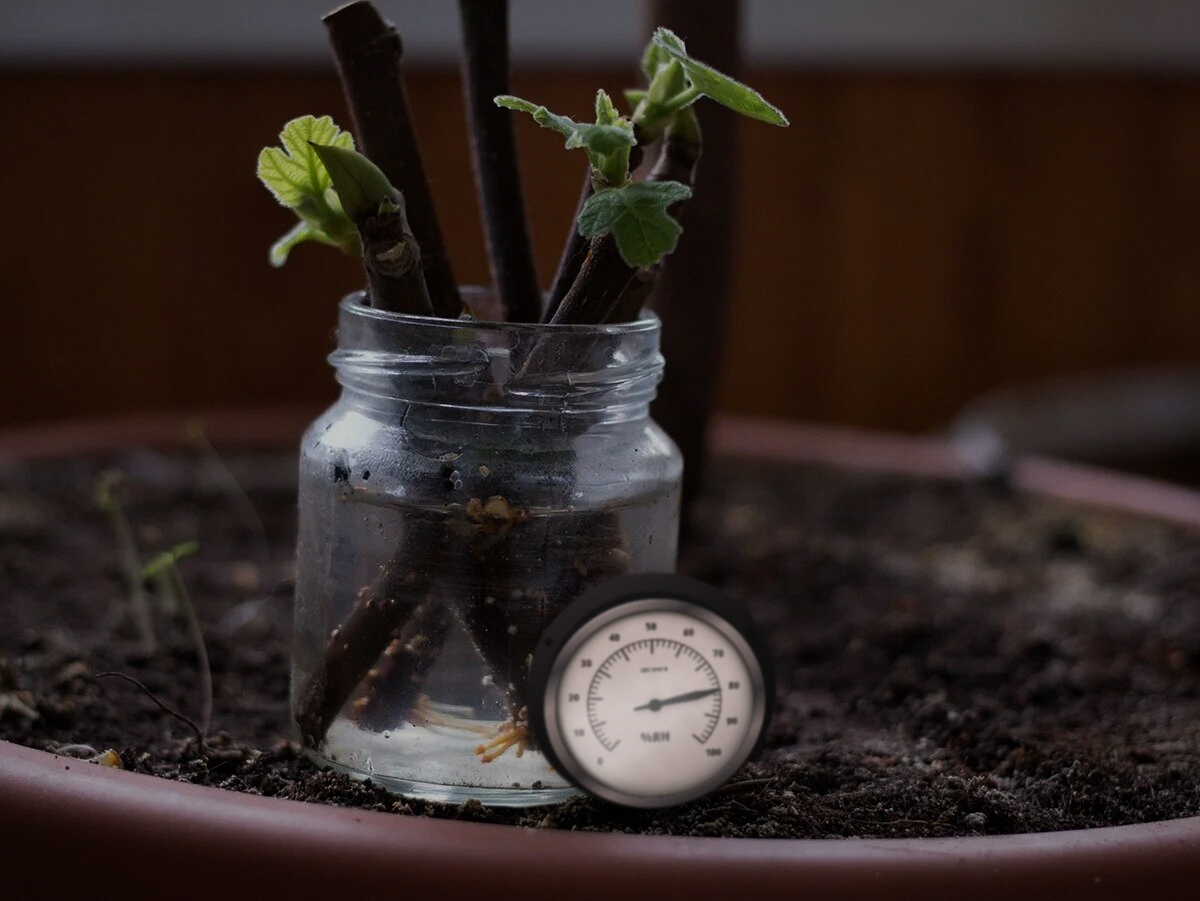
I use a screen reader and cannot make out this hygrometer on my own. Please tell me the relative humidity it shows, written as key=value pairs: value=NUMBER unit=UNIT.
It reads value=80 unit=%
